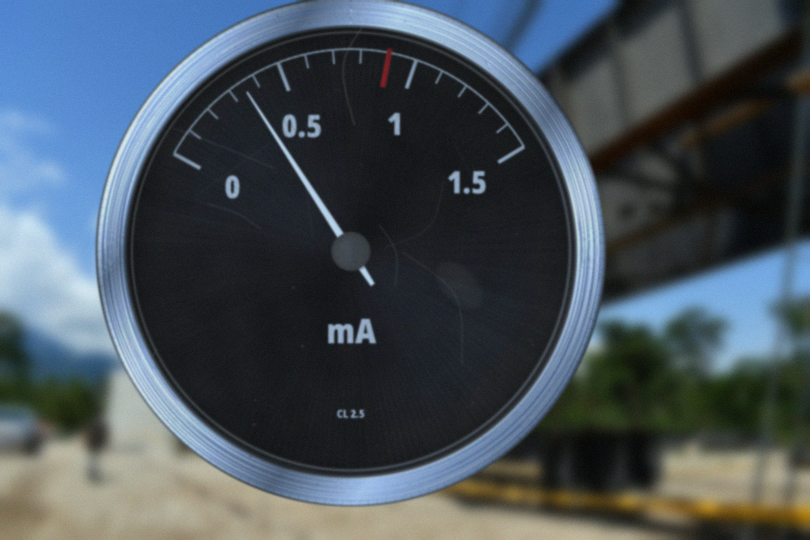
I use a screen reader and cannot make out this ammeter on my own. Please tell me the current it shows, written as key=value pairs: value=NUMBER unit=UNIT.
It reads value=0.35 unit=mA
